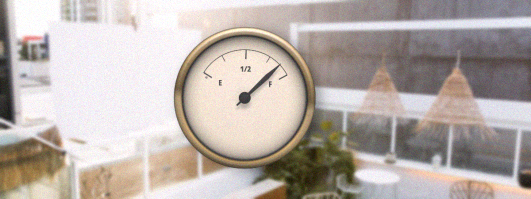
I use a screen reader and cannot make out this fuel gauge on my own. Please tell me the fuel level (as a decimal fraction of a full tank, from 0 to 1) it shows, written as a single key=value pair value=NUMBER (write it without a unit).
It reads value=0.875
